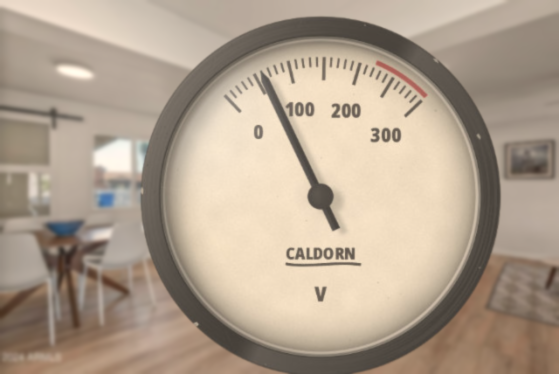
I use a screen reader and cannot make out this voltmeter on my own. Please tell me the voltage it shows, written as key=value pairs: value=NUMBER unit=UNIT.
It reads value=60 unit=V
